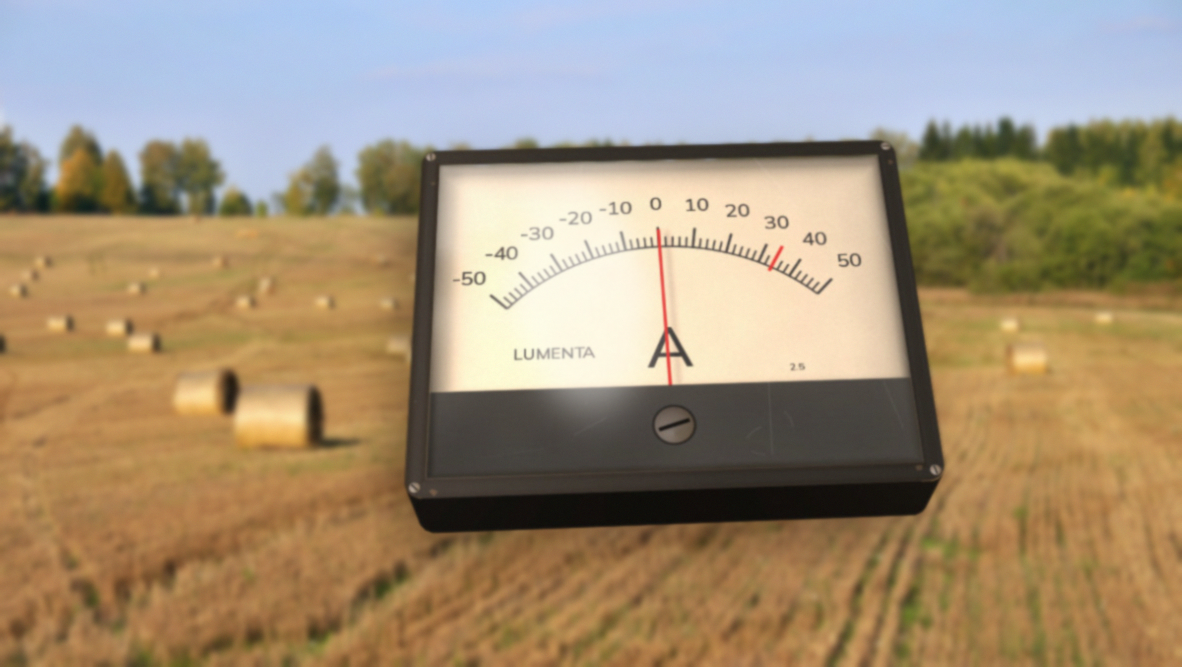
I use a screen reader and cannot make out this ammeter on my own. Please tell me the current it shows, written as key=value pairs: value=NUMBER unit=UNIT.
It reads value=0 unit=A
